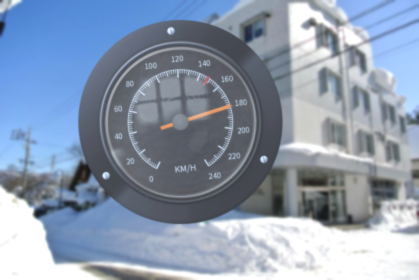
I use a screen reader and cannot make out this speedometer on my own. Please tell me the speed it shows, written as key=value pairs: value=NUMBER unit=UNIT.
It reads value=180 unit=km/h
